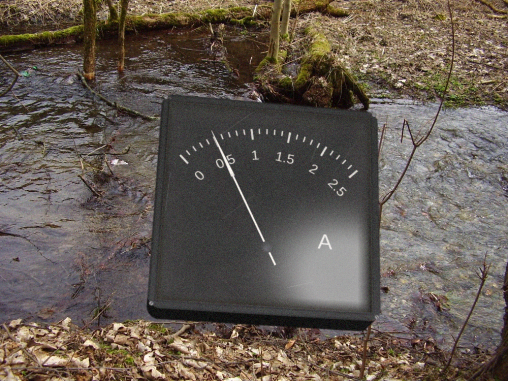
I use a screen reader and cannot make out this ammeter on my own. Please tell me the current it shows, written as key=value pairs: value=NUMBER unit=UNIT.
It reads value=0.5 unit=A
